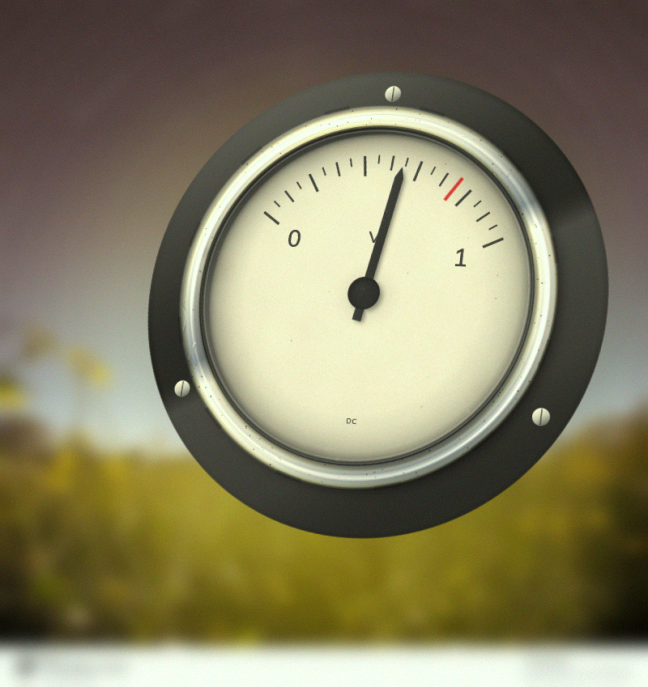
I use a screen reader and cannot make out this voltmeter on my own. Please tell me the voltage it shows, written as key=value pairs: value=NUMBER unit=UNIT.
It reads value=0.55 unit=V
